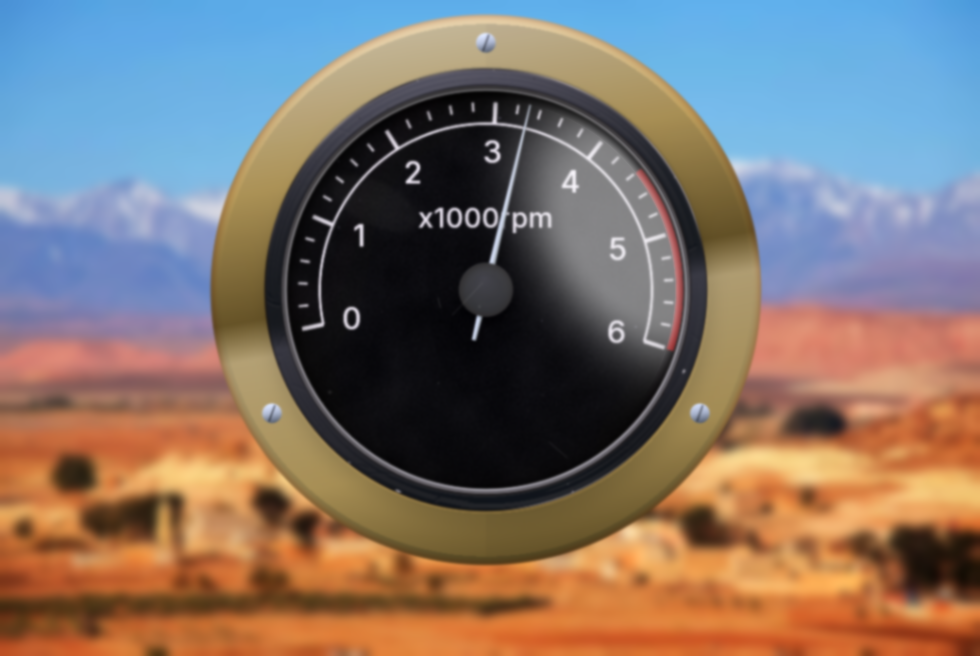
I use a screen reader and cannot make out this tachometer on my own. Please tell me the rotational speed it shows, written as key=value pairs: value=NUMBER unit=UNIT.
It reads value=3300 unit=rpm
